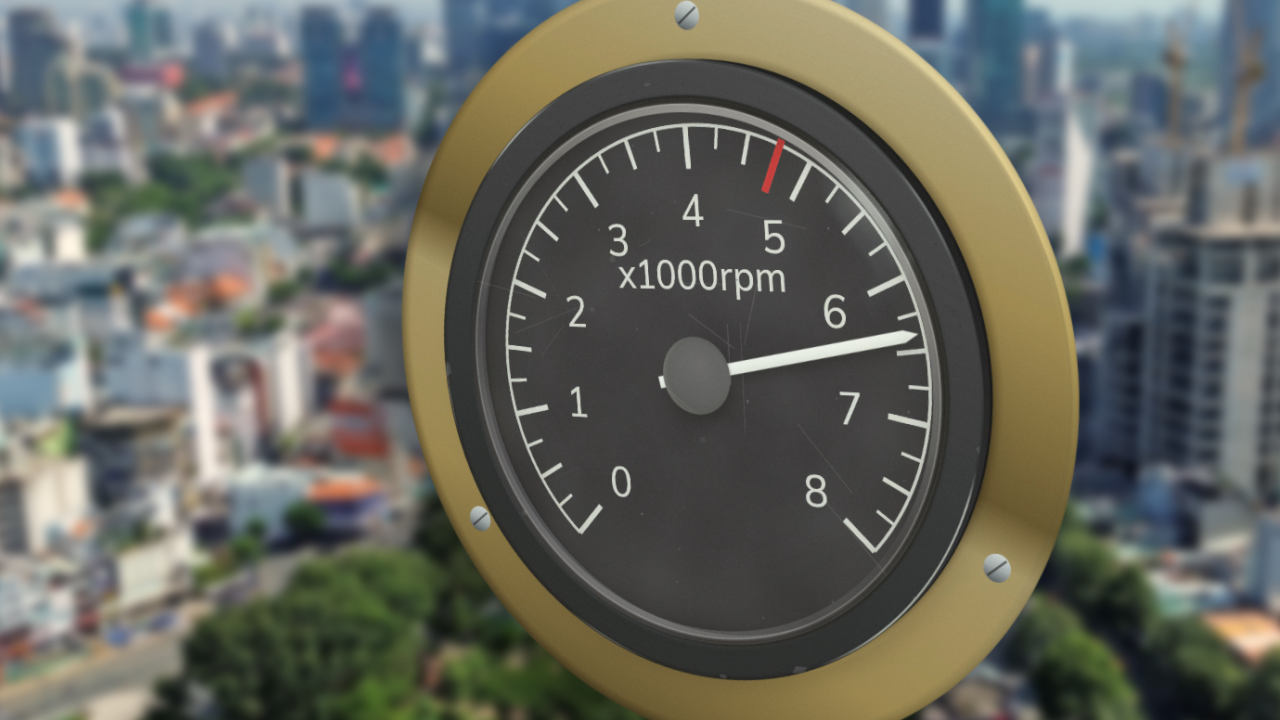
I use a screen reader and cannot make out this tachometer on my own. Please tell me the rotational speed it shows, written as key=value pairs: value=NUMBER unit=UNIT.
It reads value=6375 unit=rpm
